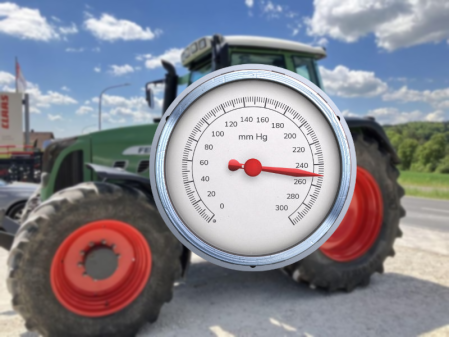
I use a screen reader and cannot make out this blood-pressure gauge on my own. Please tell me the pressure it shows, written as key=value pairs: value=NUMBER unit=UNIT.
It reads value=250 unit=mmHg
